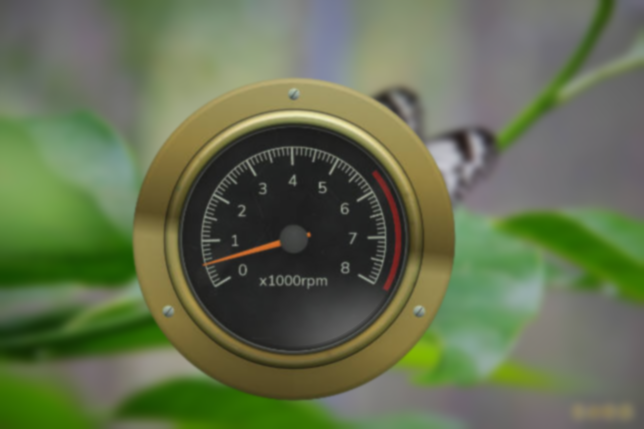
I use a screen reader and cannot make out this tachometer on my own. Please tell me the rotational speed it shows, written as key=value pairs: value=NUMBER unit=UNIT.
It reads value=500 unit=rpm
